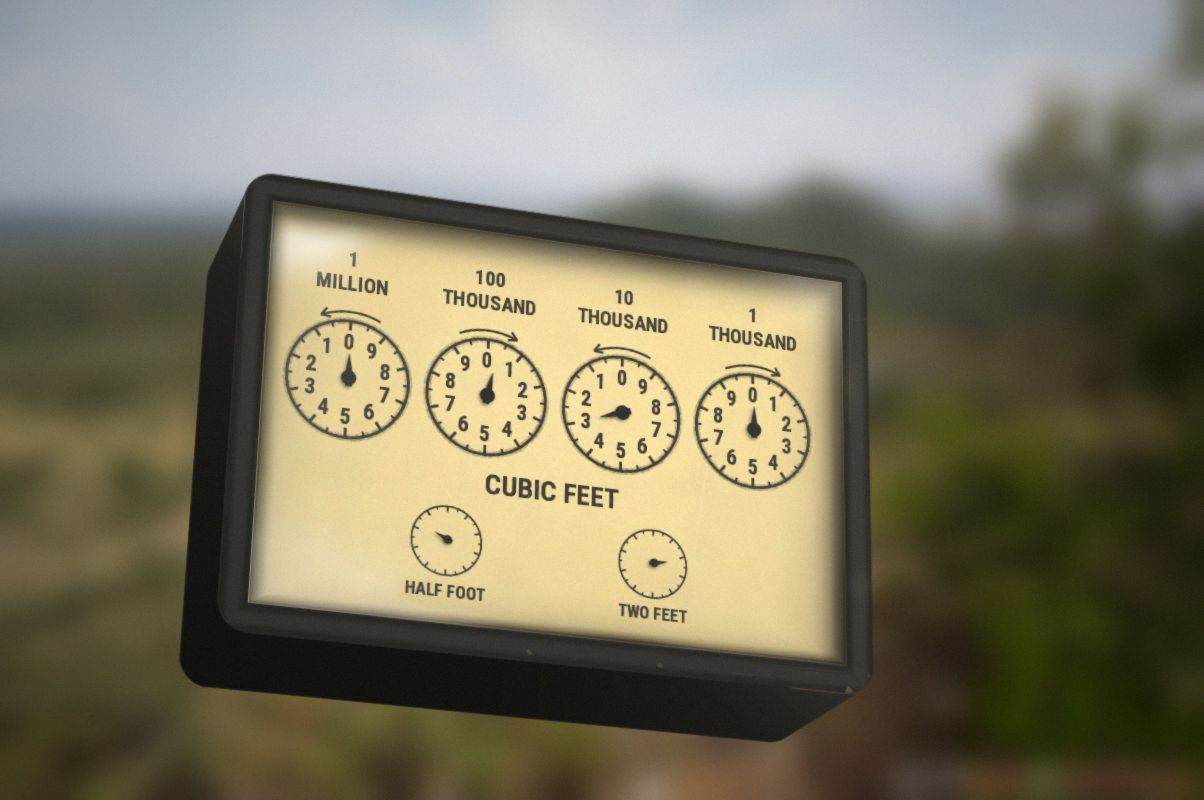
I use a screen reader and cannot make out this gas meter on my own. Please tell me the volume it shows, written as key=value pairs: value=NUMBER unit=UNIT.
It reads value=3000 unit=ft³
